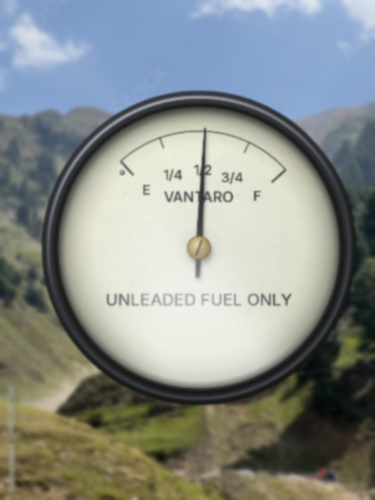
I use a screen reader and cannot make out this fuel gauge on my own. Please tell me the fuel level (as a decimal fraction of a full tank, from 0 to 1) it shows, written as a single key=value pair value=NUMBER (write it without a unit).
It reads value=0.5
